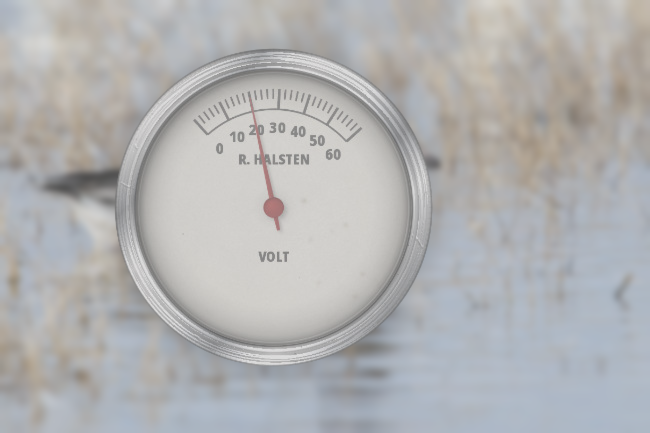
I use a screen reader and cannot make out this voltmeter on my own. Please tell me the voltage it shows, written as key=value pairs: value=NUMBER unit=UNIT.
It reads value=20 unit=V
